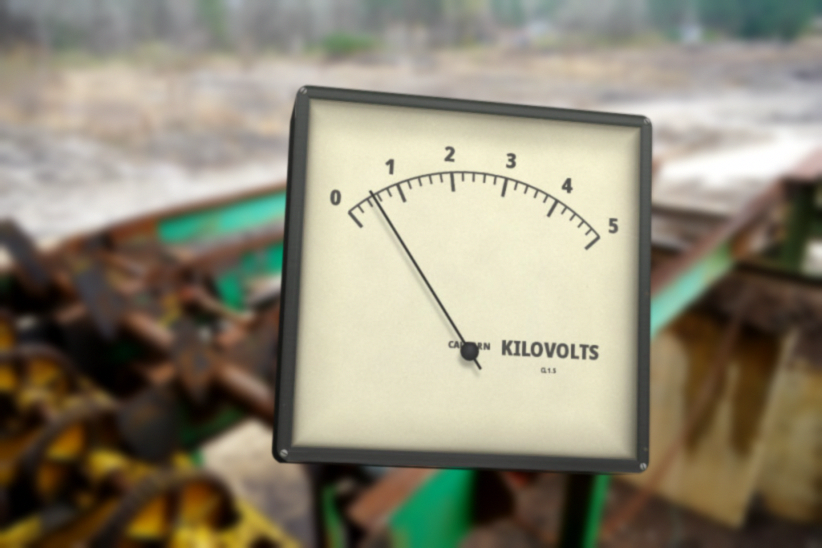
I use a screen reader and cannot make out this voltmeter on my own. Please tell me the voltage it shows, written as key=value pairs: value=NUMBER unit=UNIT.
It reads value=0.5 unit=kV
